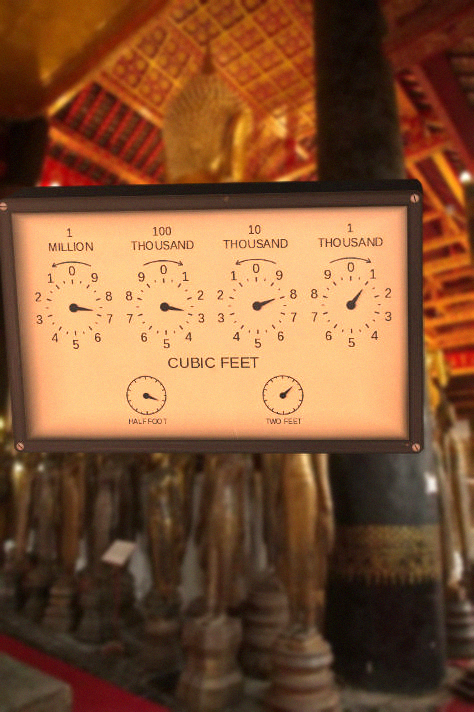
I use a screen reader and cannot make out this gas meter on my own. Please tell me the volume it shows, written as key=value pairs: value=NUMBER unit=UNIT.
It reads value=728100 unit=ft³
